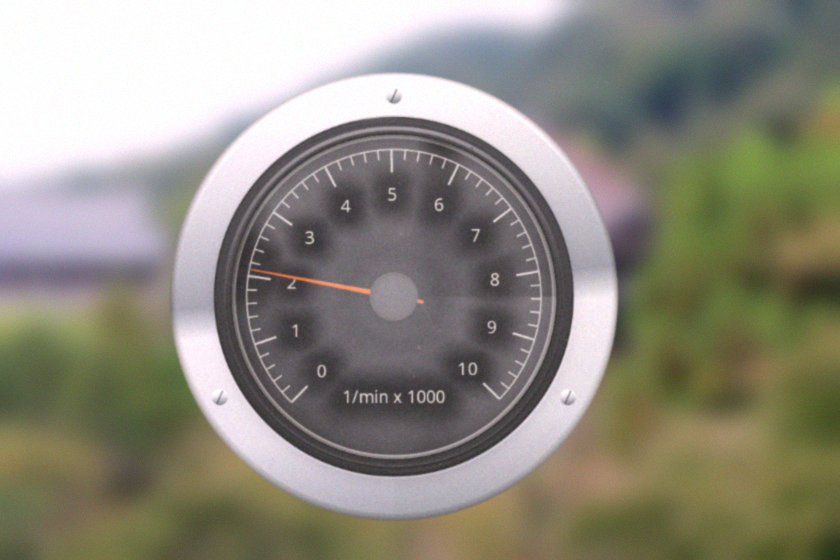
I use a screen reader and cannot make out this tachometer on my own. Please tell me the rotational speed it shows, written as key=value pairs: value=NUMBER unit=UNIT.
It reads value=2100 unit=rpm
